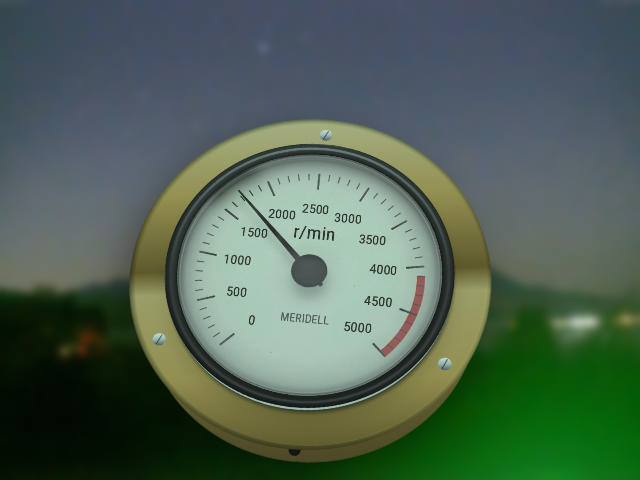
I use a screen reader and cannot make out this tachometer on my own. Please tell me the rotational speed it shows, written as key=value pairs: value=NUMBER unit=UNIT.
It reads value=1700 unit=rpm
